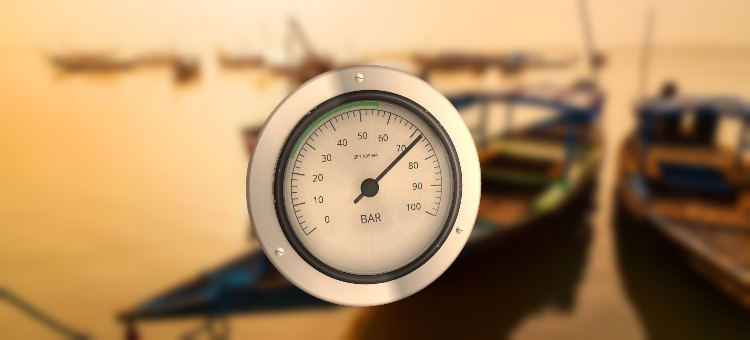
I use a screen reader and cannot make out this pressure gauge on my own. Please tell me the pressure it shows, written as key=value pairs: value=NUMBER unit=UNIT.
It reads value=72 unit=bar
